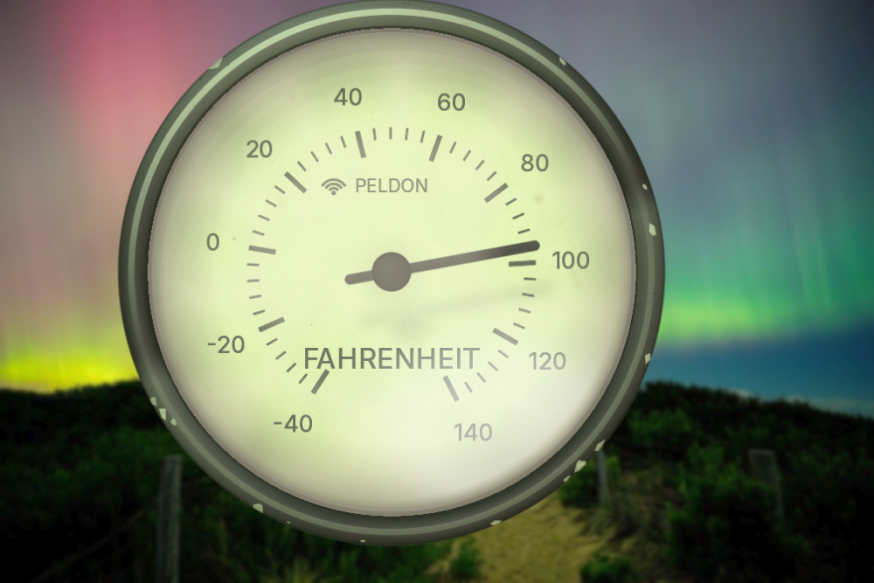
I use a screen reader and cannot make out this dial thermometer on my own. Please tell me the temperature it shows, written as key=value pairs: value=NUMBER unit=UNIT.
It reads value=96 unit=°F
